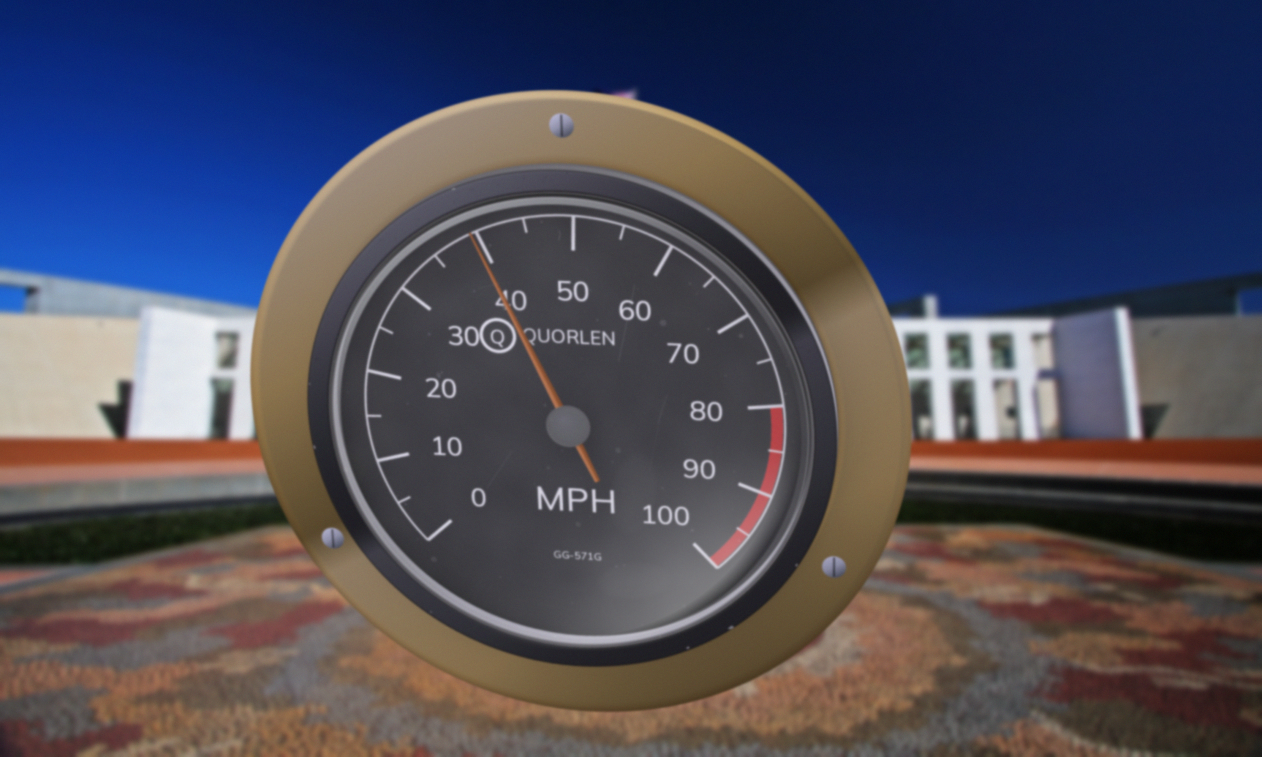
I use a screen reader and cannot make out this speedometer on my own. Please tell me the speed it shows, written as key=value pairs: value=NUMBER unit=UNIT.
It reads value=40 unit=mph
